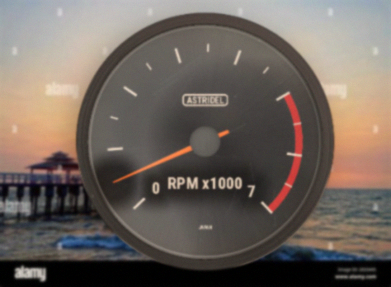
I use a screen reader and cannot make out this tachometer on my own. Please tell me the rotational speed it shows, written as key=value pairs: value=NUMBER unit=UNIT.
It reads value=500 unit=rpm
